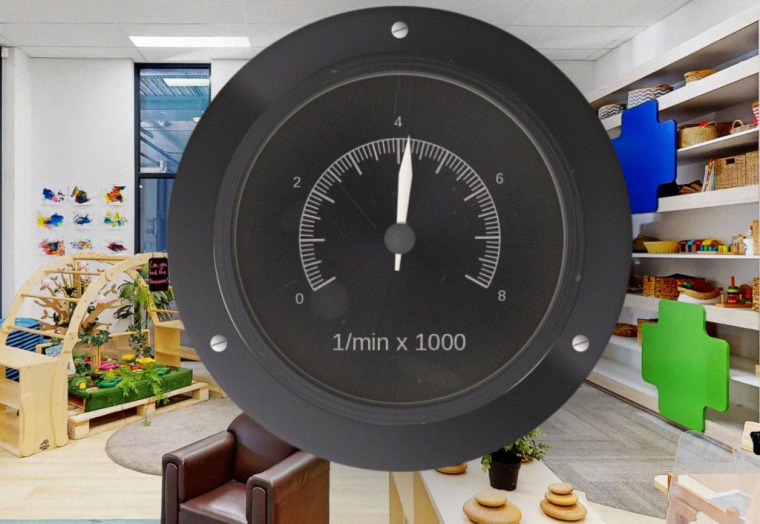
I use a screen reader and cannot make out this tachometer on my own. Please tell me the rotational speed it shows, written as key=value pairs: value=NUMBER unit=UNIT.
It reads value=4200 unit=rpm
